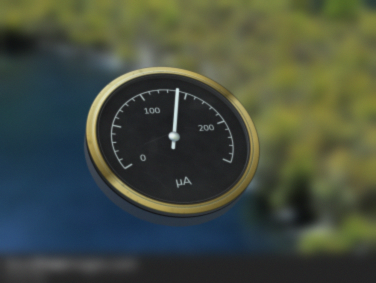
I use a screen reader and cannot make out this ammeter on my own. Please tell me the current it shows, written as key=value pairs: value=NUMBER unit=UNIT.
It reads value=140 unit=µA
